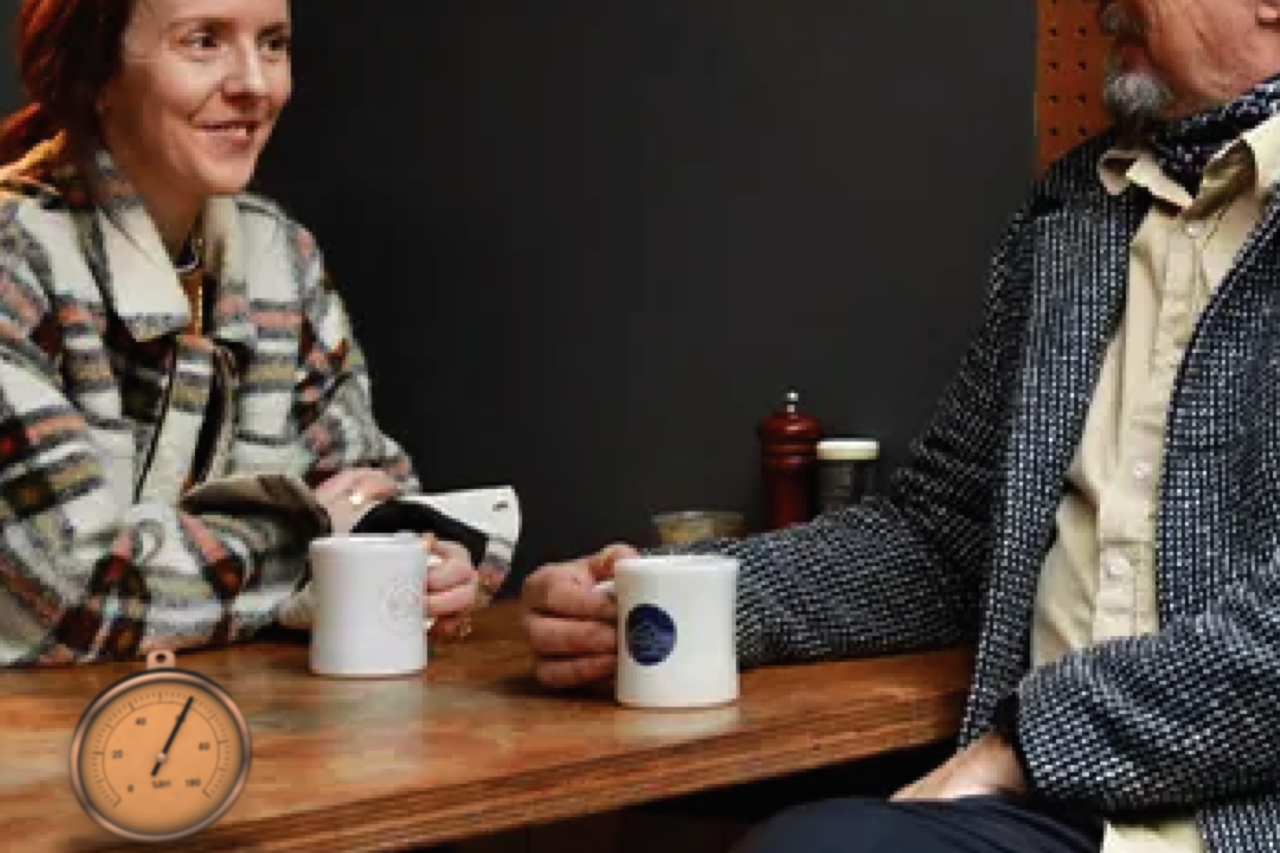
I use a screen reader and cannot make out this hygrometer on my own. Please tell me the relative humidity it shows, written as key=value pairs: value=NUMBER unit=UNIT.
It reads value=60 unit=%
